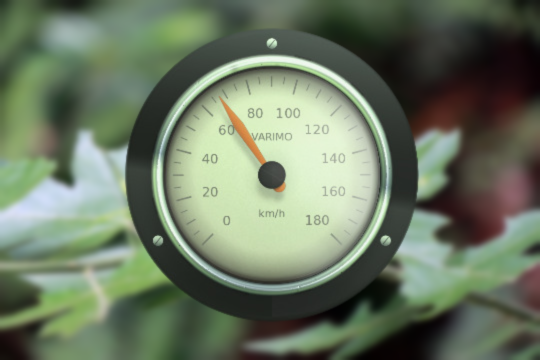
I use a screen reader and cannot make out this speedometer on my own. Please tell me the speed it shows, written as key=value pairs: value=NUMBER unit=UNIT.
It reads value=67.5 unit=km/h
